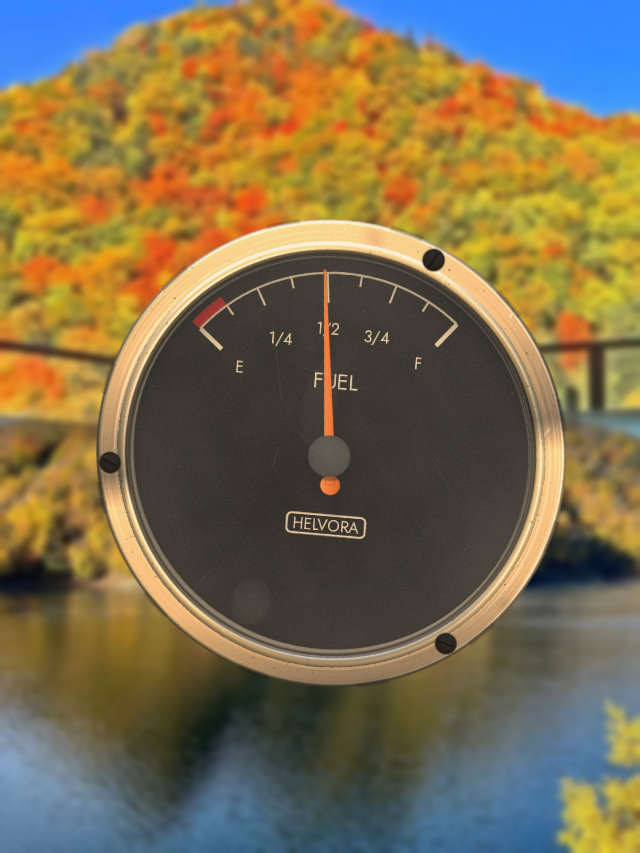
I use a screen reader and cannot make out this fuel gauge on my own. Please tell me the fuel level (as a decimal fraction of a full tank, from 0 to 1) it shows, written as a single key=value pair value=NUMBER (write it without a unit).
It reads value=0.5
